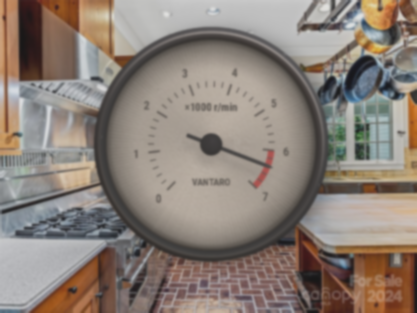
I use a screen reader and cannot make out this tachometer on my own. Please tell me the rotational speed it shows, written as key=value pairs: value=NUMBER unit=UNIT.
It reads value=6400 unit=rpm
